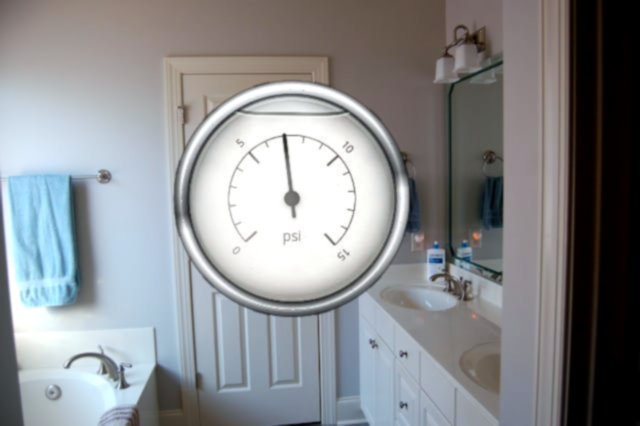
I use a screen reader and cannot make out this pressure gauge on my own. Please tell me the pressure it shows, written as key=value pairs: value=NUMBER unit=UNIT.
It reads value=7 unit=psi
